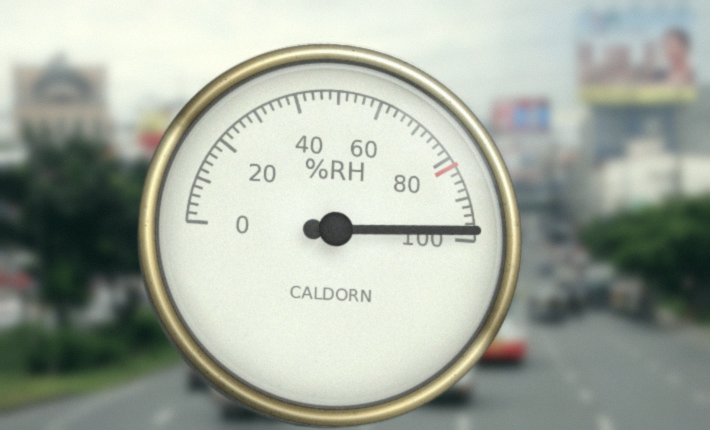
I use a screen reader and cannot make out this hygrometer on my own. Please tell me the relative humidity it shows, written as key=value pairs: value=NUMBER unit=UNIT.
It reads value=98 unit=%
